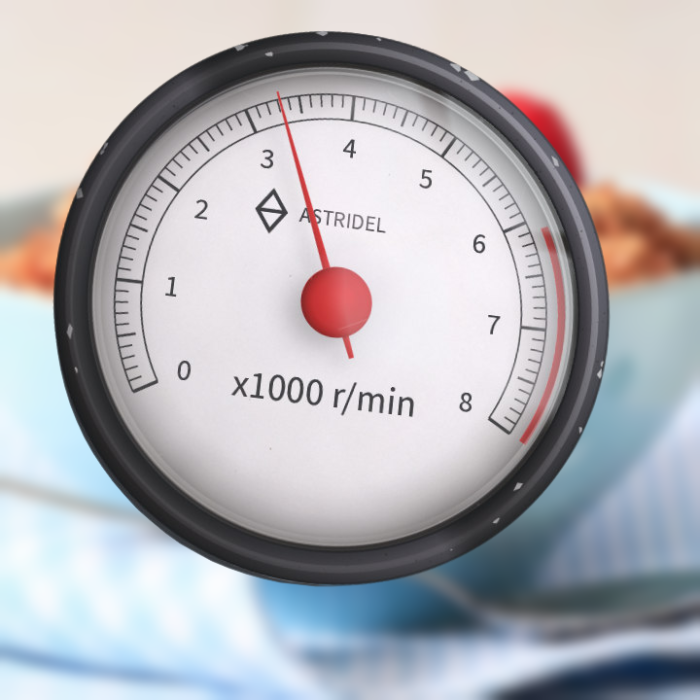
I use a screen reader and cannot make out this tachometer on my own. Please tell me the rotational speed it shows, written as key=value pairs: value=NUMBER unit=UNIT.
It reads value=3300 unit=rpm
